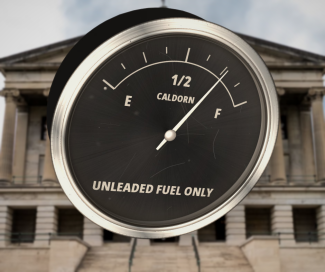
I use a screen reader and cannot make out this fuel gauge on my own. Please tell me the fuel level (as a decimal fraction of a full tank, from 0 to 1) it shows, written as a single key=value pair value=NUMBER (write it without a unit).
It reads value=0.75
